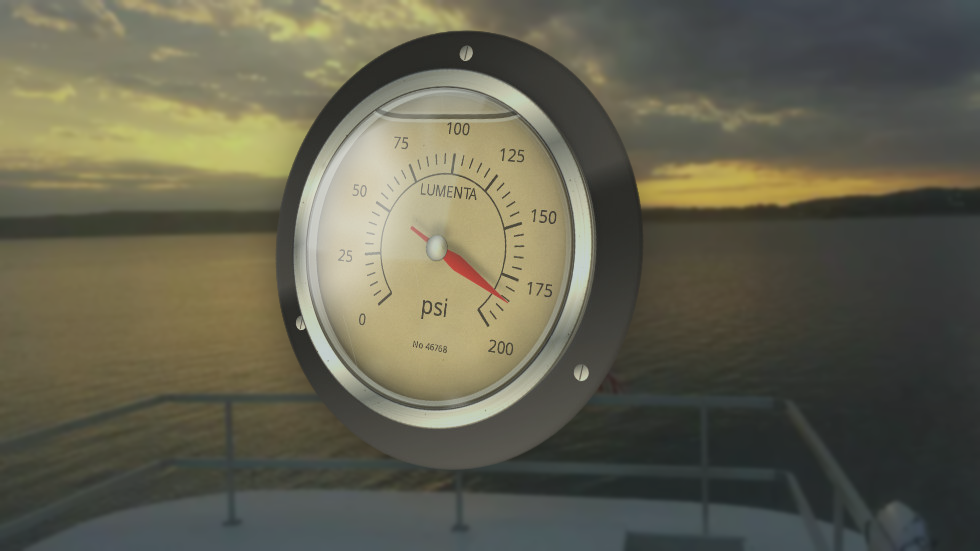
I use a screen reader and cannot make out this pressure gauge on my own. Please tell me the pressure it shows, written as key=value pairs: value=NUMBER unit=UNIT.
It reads value=185 unit=psi
